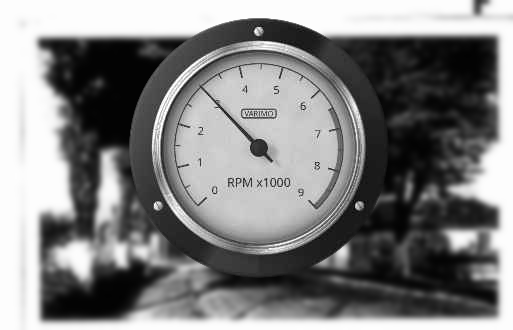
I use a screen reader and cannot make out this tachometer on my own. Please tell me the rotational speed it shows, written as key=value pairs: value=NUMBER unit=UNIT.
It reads value=3000 unit=rpm
